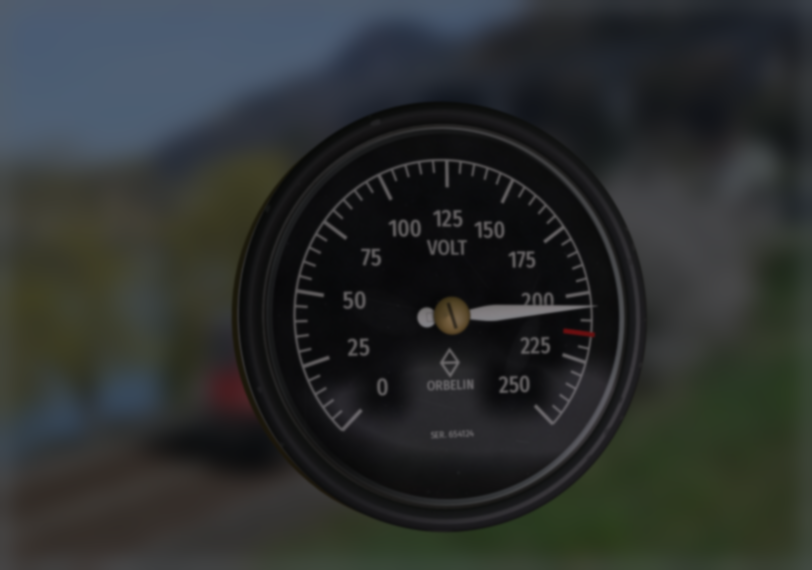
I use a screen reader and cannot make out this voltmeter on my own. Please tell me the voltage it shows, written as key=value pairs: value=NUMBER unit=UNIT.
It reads value=205 unit=V
